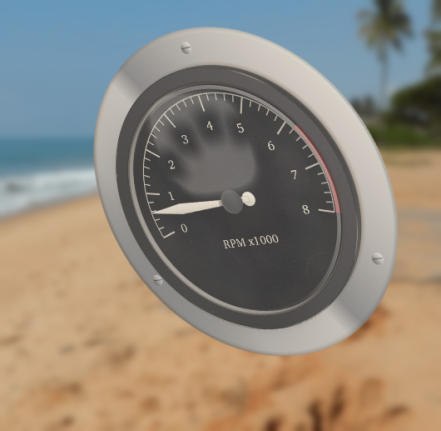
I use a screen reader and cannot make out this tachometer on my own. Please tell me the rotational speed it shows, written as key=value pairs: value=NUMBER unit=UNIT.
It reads value=600 unit=rpm
